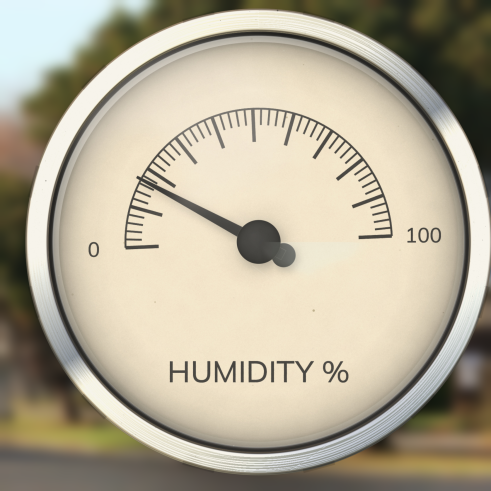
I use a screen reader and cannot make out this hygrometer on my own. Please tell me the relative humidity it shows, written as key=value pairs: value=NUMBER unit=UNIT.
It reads value=17 unit=%
